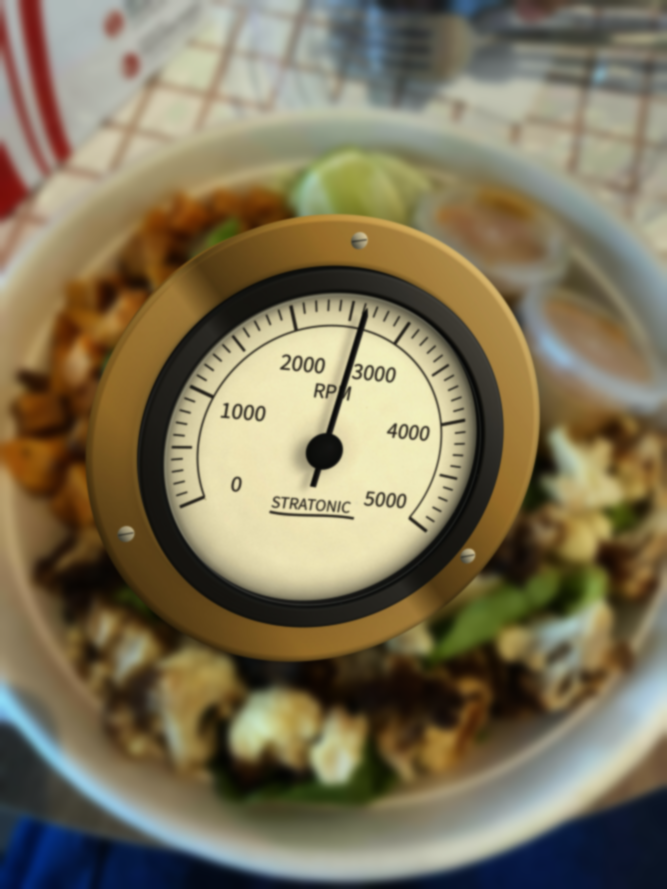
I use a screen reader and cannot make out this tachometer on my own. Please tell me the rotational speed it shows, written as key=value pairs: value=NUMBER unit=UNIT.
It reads value=2600 unit=rpm
